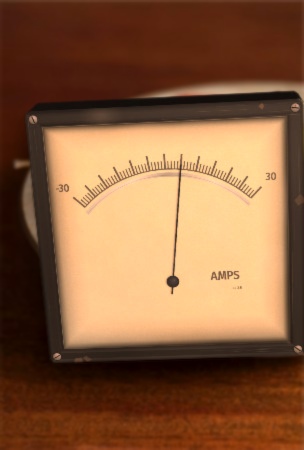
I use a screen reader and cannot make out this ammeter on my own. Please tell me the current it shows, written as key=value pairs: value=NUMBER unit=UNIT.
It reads value=5 unit=A
